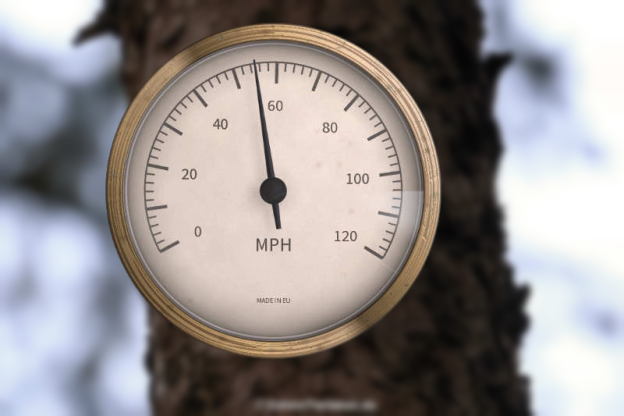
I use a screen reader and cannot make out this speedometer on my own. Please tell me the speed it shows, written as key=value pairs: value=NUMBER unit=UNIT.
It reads value=55 unit=mph
